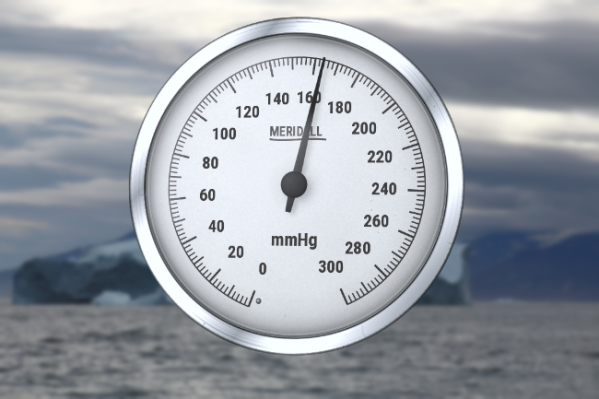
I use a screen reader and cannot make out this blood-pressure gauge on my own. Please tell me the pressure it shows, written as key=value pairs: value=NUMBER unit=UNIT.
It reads value=164 unit=mmHg
